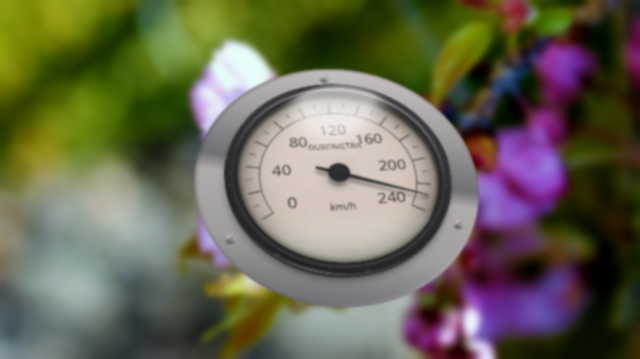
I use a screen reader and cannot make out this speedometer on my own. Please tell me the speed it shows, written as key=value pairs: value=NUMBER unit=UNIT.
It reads value=230 unit=km/h
